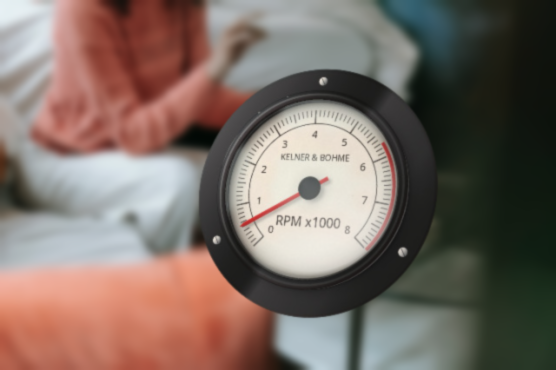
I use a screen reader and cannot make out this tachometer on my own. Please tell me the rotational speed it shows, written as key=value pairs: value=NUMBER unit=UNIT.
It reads value=500 unit=rpm
